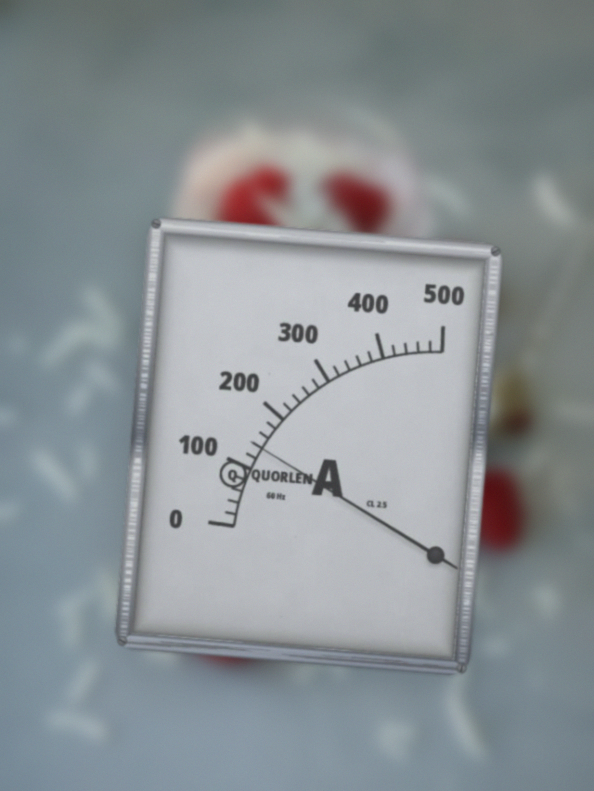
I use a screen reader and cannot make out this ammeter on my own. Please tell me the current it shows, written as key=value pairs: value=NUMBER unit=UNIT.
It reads value=140 unit=A
